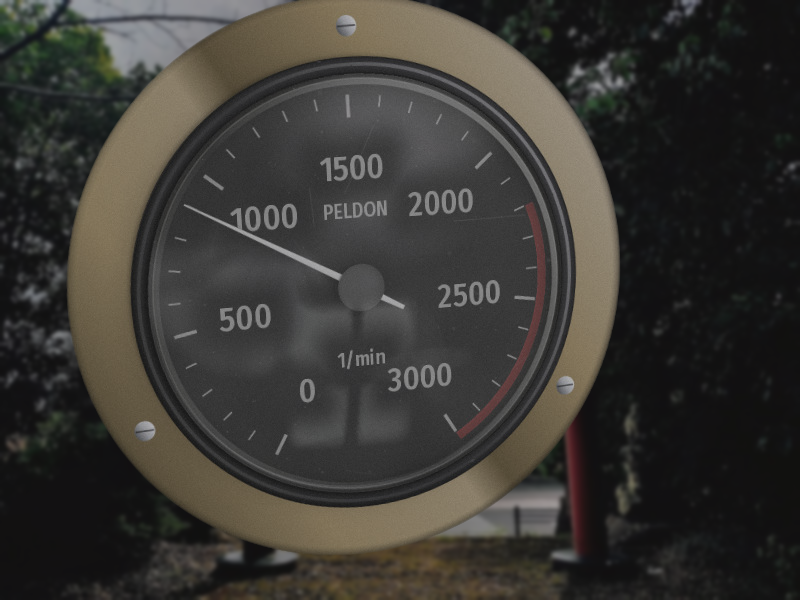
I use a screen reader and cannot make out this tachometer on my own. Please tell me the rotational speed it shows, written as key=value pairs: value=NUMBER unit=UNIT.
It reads value=900 unit=rpm
